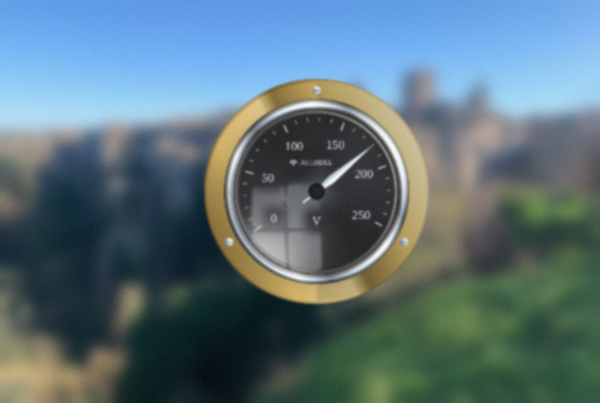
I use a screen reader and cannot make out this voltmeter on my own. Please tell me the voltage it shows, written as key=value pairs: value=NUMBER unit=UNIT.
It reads value=180 unit=V
